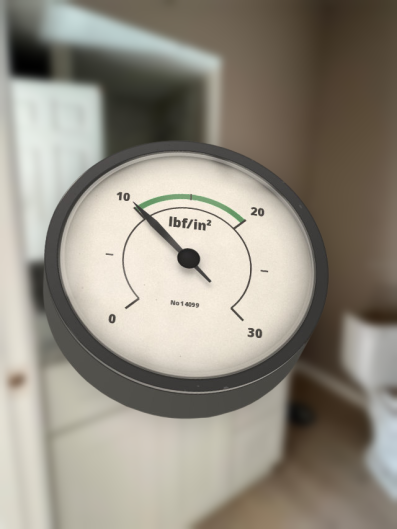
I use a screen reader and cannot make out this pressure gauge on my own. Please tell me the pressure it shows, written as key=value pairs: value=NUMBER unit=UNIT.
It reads value=10 unit=psi
